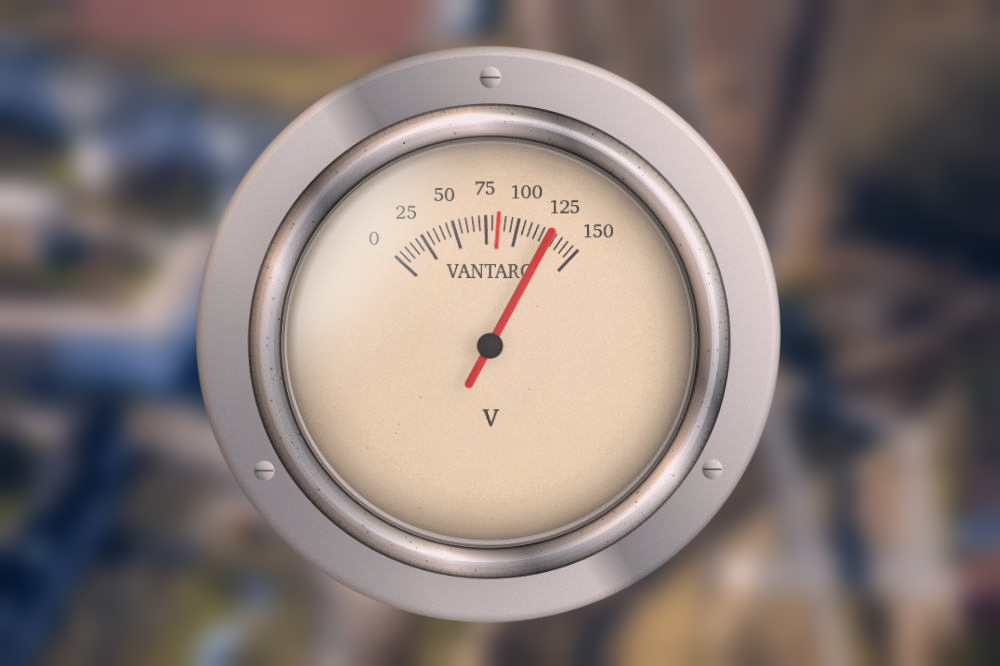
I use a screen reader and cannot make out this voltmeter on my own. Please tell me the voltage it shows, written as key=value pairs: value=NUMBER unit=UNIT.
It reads value=125 unit=V
